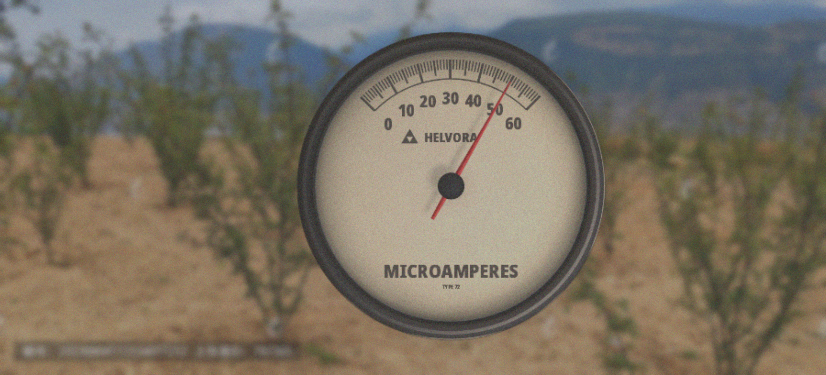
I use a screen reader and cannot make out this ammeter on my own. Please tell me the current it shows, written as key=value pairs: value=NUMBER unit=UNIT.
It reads value=50 unit=µA
